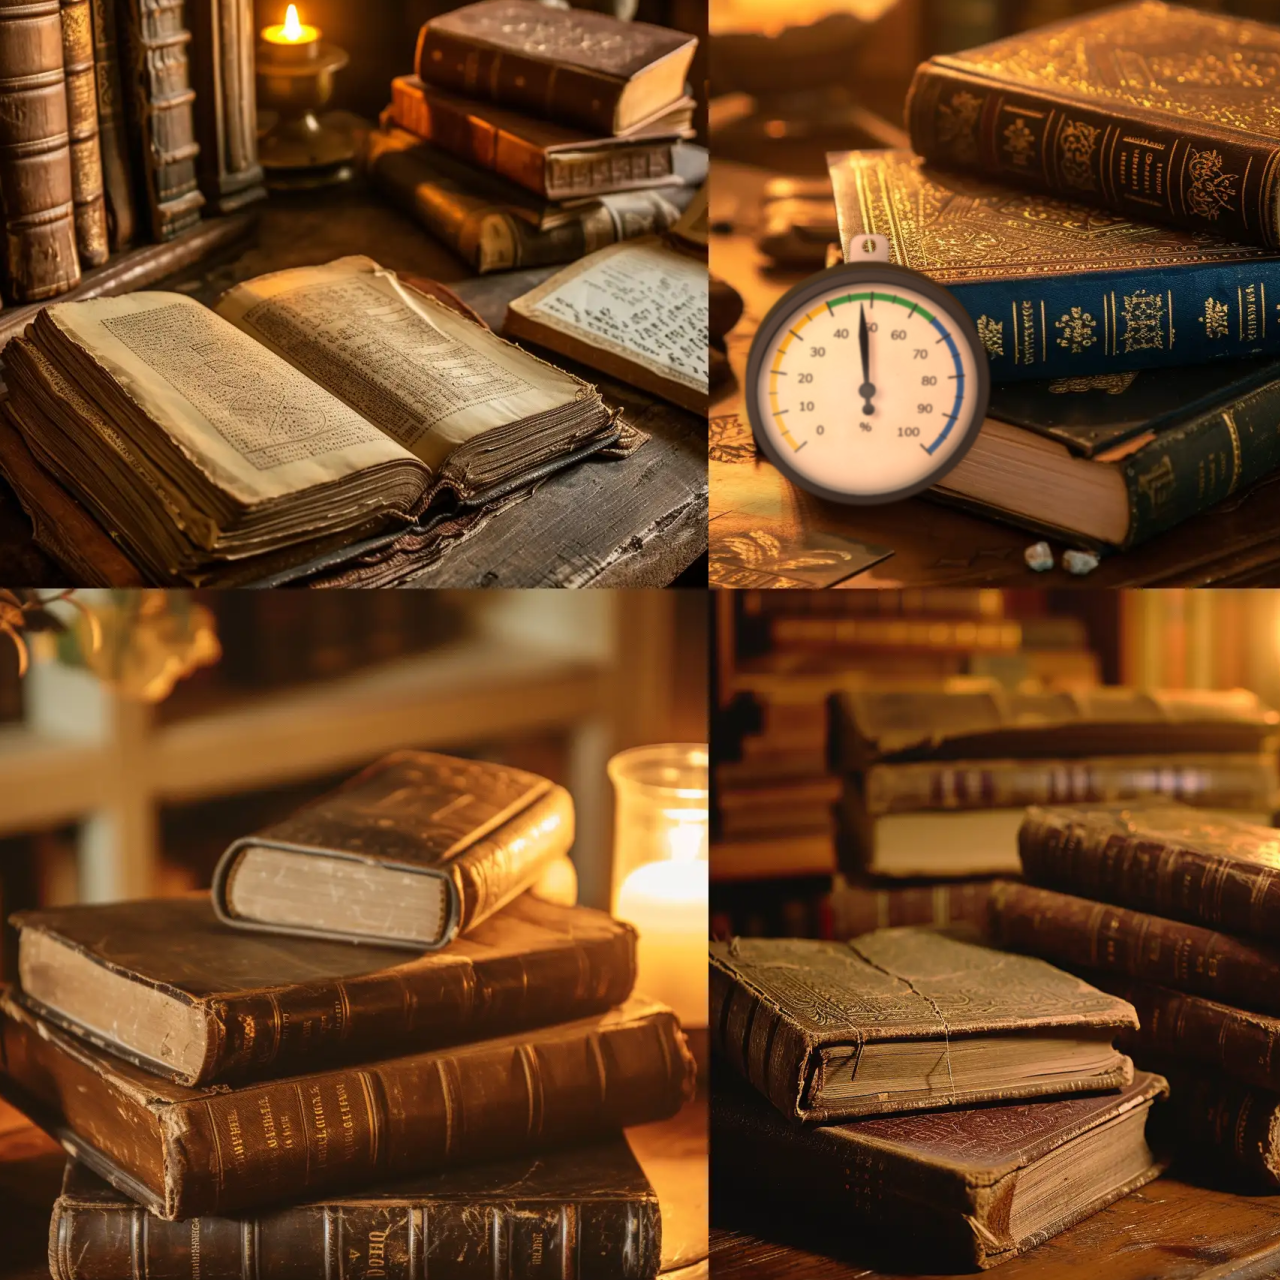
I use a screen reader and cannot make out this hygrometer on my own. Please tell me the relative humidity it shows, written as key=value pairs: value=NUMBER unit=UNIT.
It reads value=47.5 unit=%
